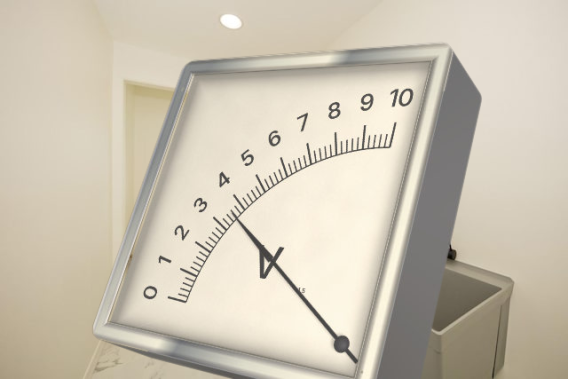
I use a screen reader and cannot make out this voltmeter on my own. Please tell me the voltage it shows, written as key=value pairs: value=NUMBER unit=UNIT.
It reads value=3.6 unit=V
